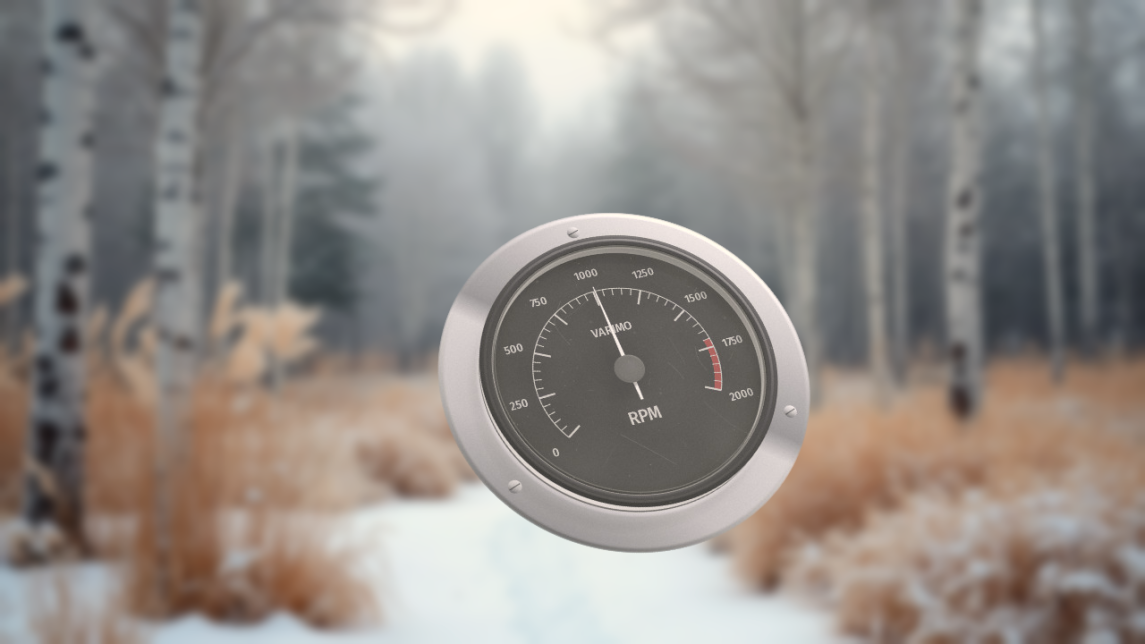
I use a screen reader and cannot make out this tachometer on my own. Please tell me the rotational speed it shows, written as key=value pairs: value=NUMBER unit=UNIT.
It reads value=1000 unit=rpm
